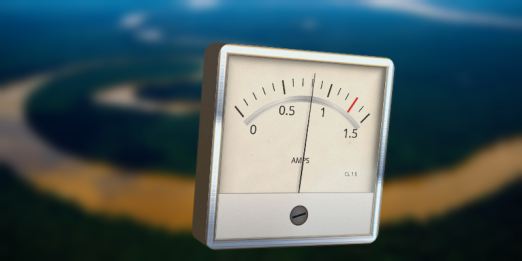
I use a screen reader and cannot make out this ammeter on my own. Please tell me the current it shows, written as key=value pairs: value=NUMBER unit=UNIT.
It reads value=0.8 unit=A
